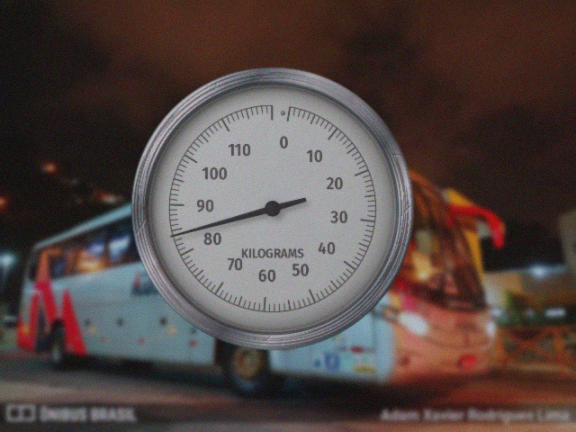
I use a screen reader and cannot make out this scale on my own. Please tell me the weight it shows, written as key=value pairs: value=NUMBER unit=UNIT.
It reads value=84 unit=kg
